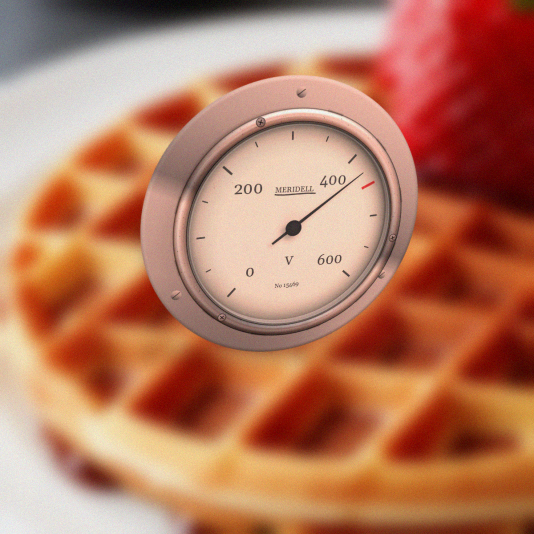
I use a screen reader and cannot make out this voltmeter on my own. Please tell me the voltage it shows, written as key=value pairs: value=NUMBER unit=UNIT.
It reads value=425 unit=V
